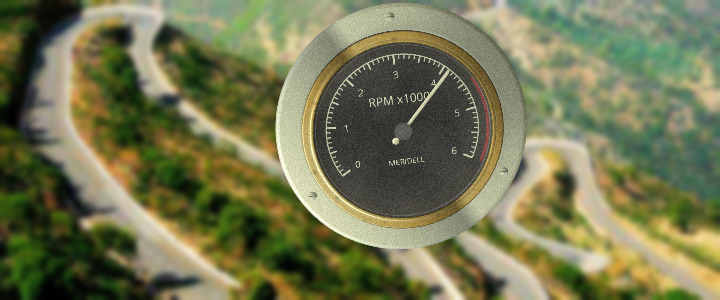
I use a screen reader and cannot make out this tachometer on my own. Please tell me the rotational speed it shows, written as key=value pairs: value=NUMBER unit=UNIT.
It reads value=4100 unit=rpm
